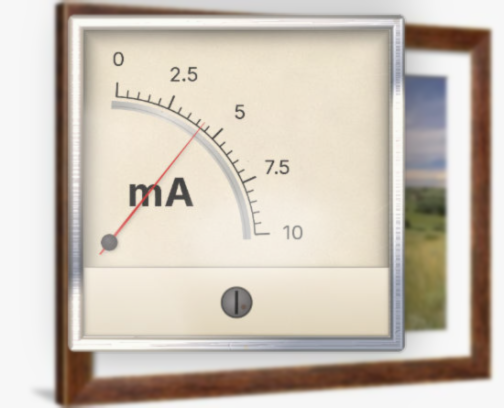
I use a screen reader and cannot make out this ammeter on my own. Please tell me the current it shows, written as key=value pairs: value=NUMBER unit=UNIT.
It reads value=4.25 unit=mA
